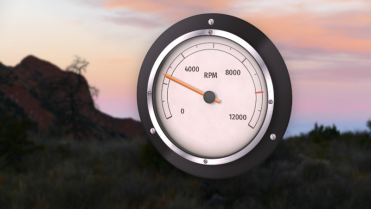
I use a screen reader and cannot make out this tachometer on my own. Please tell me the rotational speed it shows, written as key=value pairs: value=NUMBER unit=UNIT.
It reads value=2500 unit=rpm
